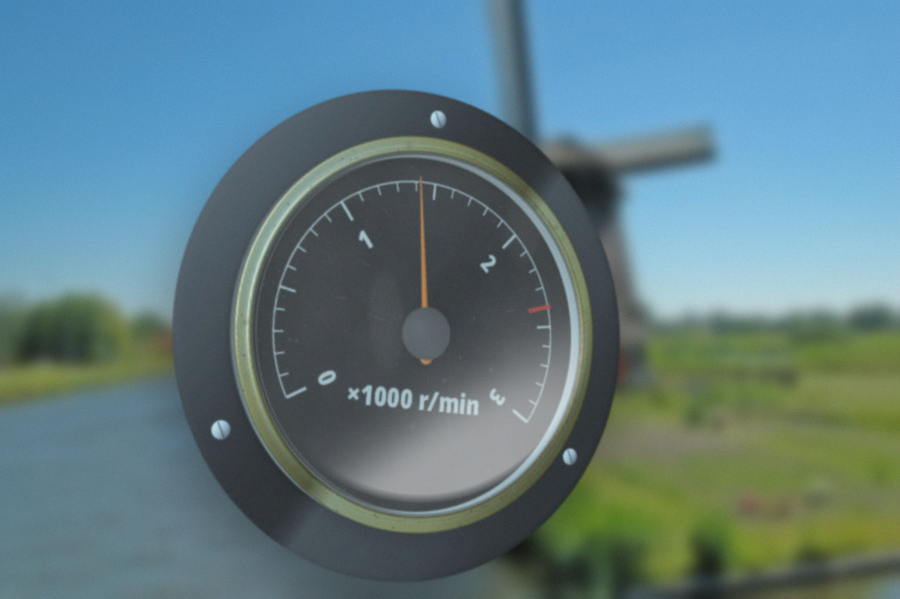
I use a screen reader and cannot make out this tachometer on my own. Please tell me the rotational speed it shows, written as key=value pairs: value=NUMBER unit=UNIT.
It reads value=1400 unit=rpm
